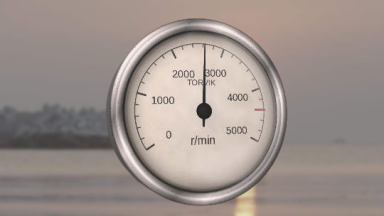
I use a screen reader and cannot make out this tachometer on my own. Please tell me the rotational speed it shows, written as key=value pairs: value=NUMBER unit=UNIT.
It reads value=2600 unit=rpm
